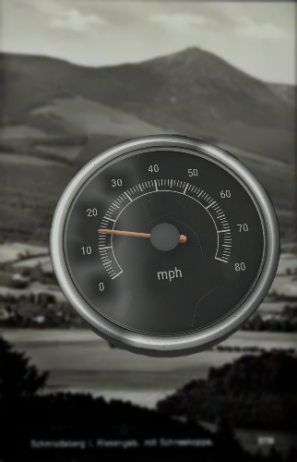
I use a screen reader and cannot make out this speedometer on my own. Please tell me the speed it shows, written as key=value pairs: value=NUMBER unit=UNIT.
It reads value=15 unit=mph
